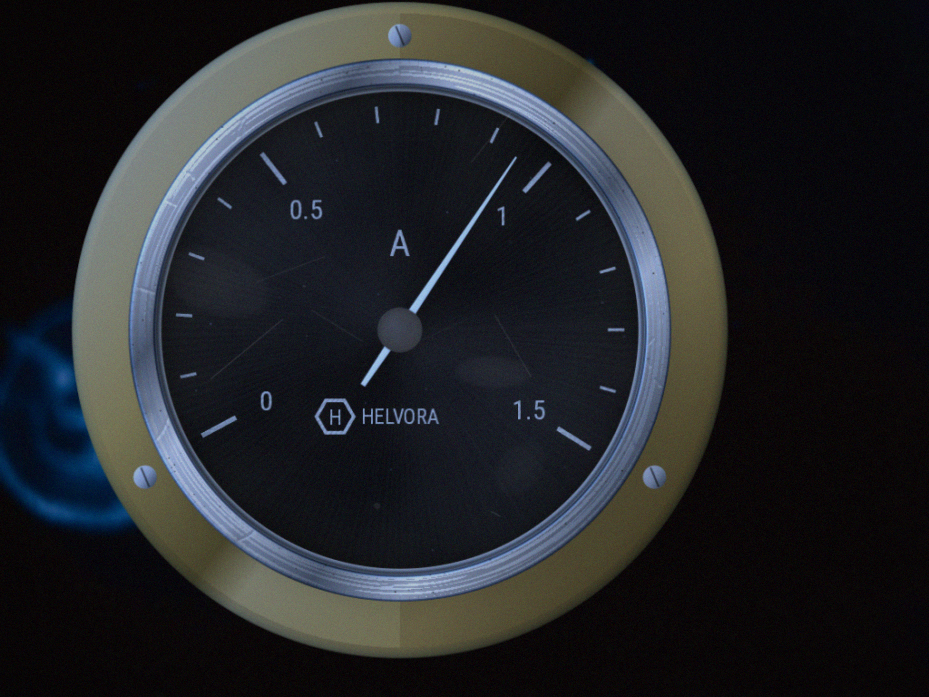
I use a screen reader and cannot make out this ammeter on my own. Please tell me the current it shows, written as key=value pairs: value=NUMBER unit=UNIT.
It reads value=0.95 unit=A
